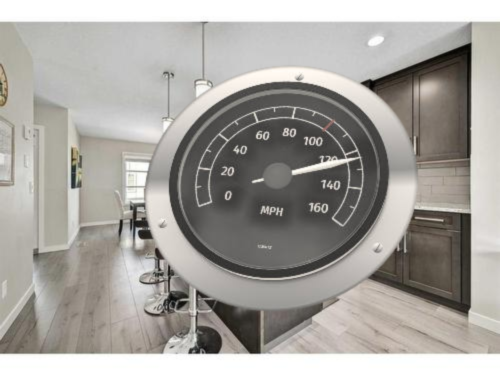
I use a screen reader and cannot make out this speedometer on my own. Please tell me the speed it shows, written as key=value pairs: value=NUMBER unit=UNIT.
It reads value=125 unit=mph
